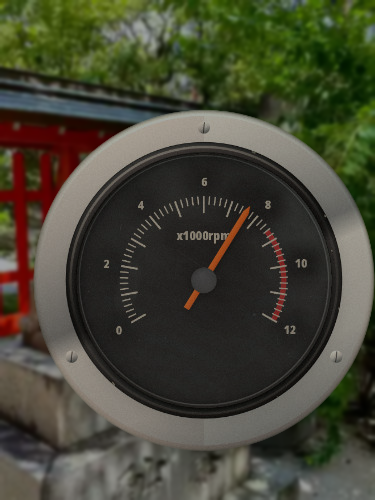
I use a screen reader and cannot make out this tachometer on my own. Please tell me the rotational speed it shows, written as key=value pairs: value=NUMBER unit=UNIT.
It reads value=7600 unit=rpm
